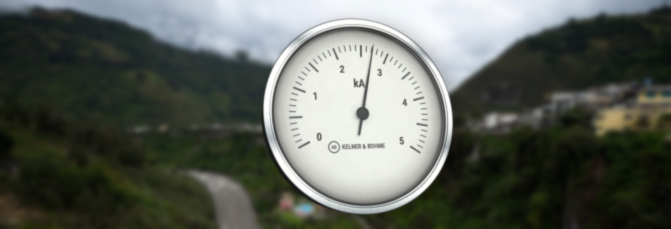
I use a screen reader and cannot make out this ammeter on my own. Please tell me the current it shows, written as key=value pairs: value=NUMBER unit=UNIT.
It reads value=2.7 unit=kA
